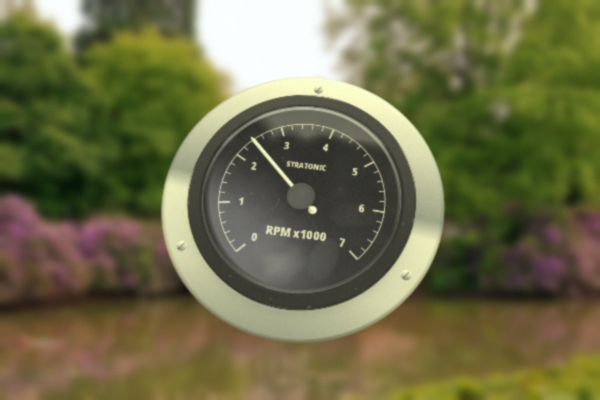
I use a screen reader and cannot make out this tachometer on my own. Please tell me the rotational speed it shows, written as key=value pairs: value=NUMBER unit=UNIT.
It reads value=2400 unit=rpm
